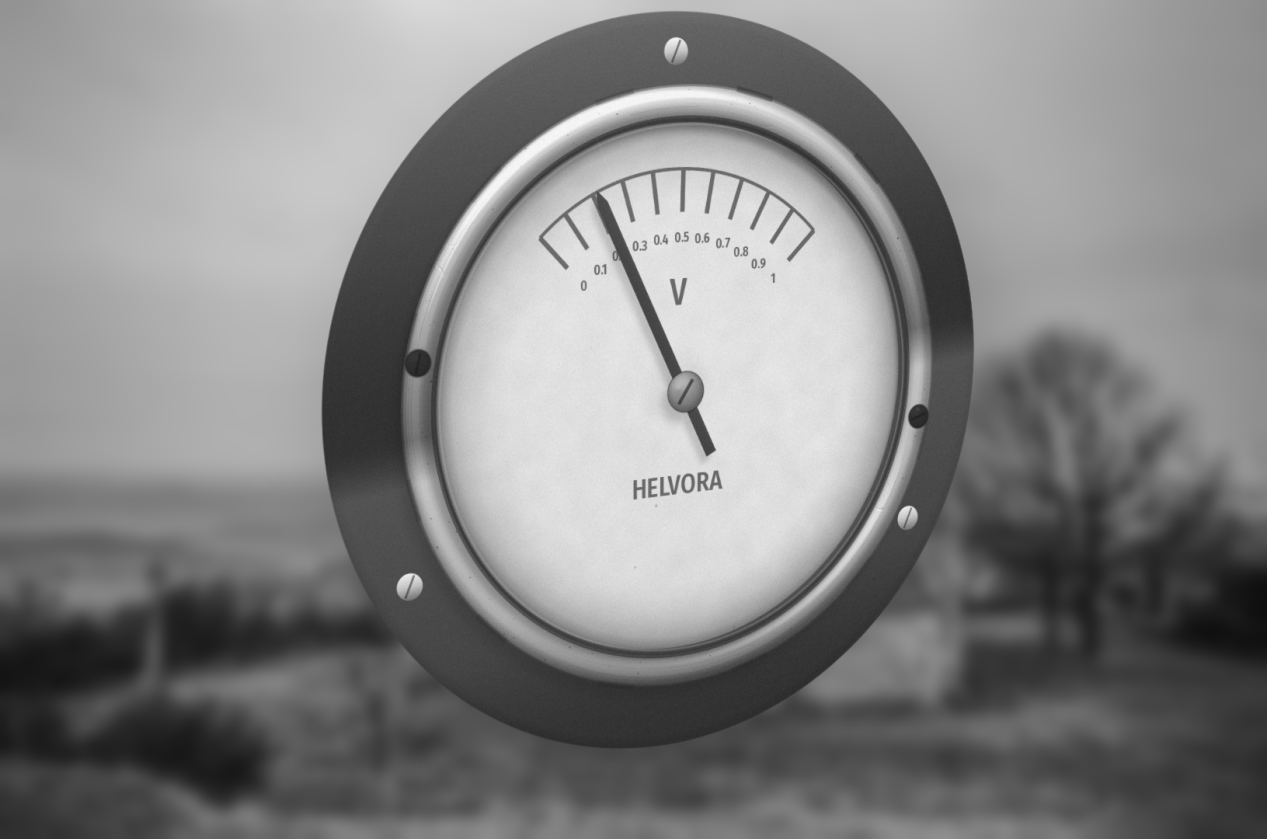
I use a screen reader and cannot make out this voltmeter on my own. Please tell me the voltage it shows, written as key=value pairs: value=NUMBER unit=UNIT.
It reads value=0.2 unit=V
